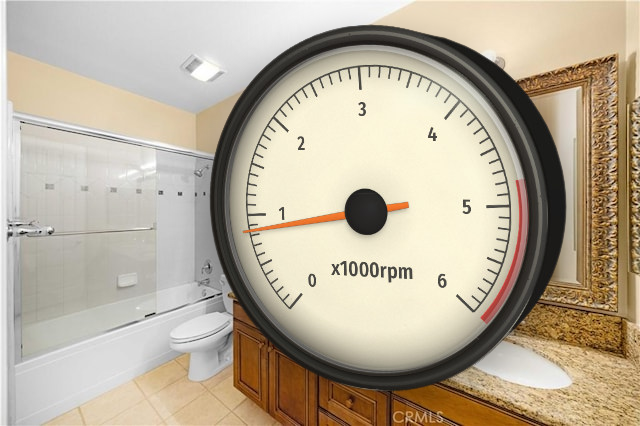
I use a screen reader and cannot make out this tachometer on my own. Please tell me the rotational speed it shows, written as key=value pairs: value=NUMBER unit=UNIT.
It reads value=850 unit=rpm
